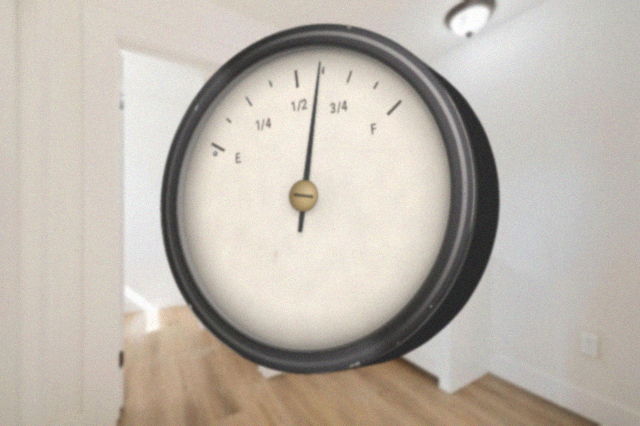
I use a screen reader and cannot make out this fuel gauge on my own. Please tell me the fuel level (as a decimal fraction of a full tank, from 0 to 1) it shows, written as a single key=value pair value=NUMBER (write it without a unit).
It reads value=0.625
